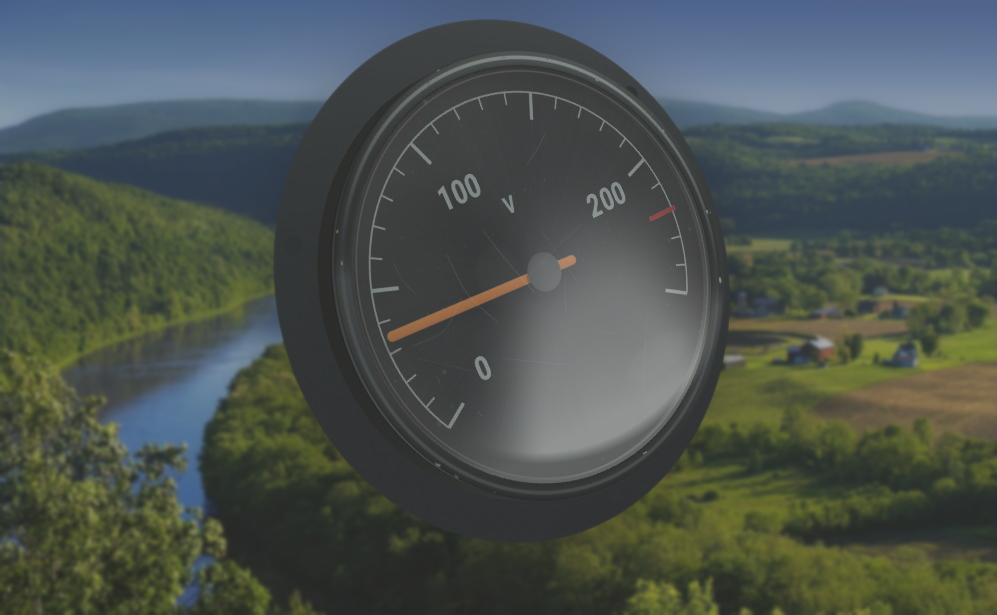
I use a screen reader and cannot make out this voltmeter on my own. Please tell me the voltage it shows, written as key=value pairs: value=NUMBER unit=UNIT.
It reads value=35 unit=V
